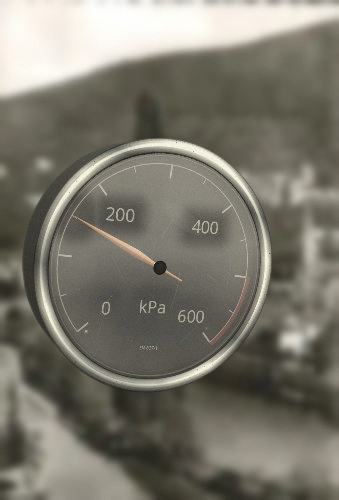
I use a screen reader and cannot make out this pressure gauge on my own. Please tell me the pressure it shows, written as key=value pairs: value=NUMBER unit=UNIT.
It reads value=150 unit=kPa
